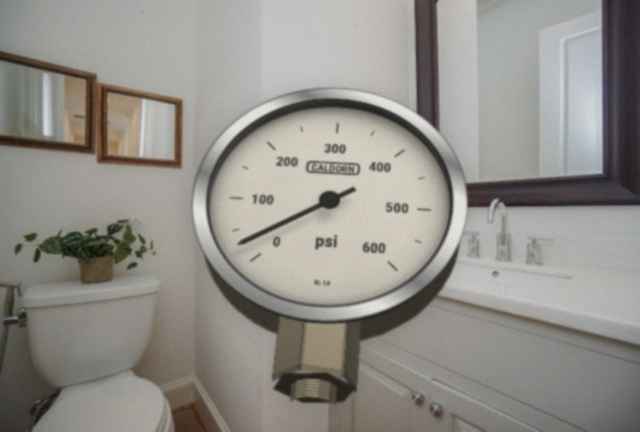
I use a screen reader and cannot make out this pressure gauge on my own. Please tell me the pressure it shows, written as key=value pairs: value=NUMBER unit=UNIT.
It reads value=25 unit=psi
